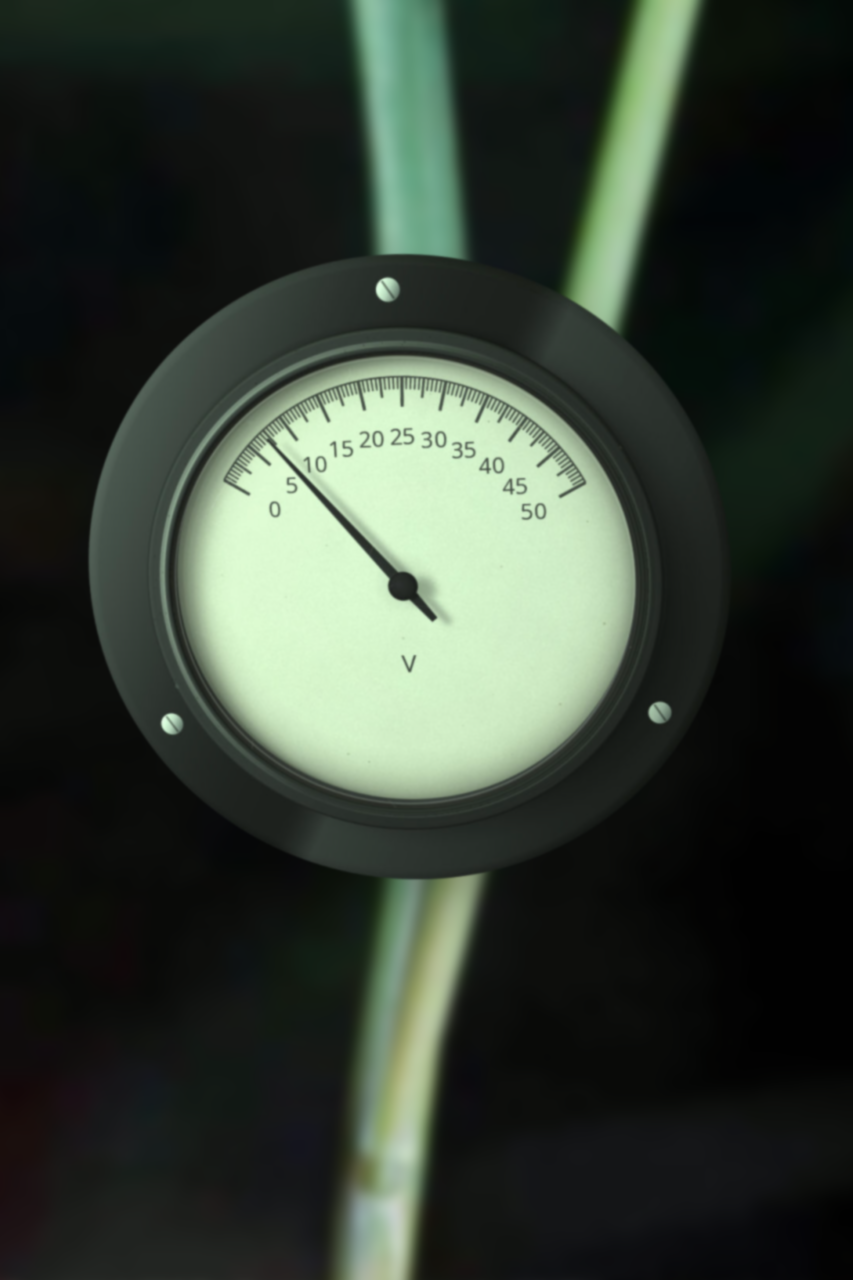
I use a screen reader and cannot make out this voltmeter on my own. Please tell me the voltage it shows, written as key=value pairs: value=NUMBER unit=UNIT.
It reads value=7.5 unit=V
